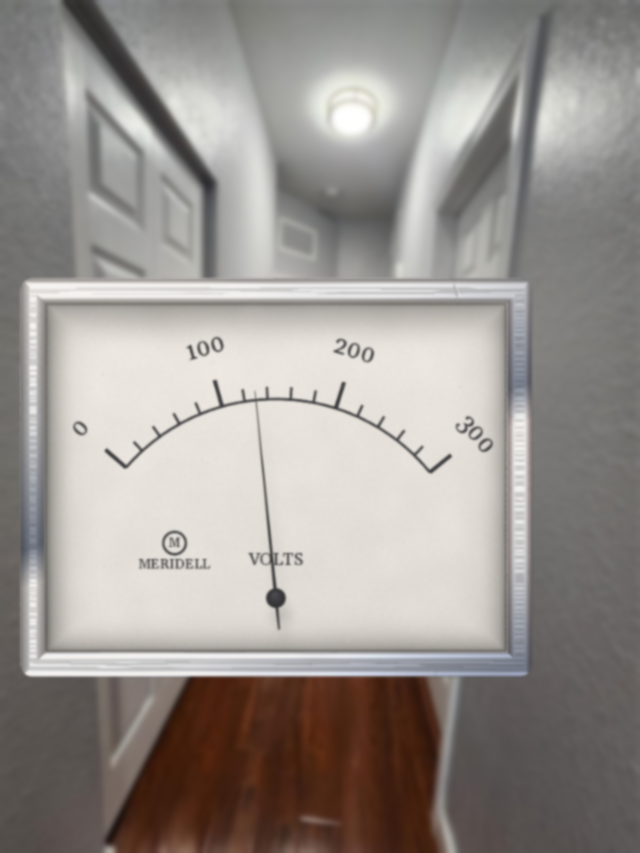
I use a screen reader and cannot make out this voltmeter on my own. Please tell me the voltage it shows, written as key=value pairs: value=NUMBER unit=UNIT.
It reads value=130 unit=V
